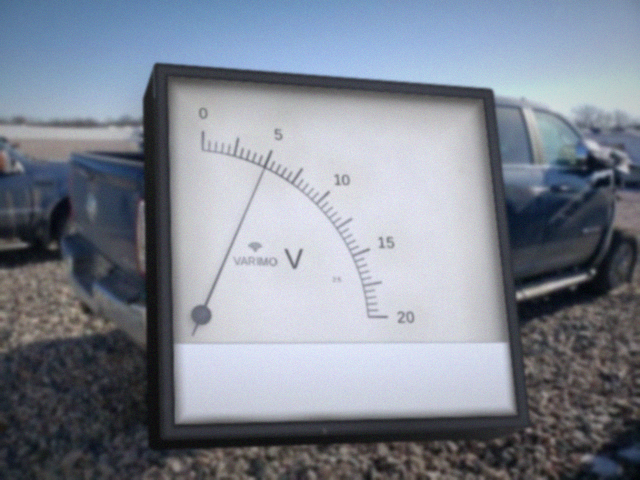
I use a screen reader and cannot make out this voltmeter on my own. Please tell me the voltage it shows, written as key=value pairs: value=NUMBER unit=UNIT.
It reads value=5 unit=V
